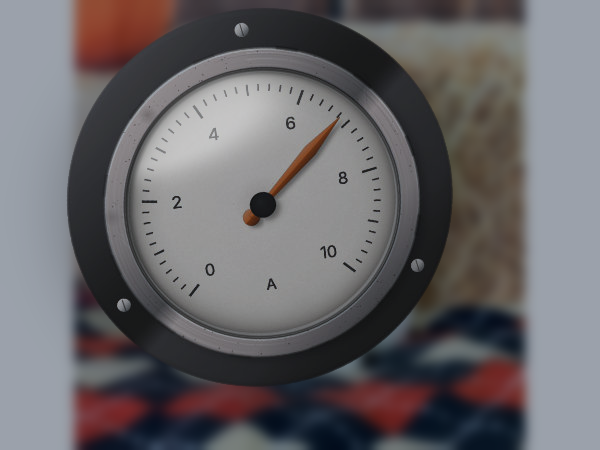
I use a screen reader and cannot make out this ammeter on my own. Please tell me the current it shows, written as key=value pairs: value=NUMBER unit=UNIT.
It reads value=6.8 unit=A
